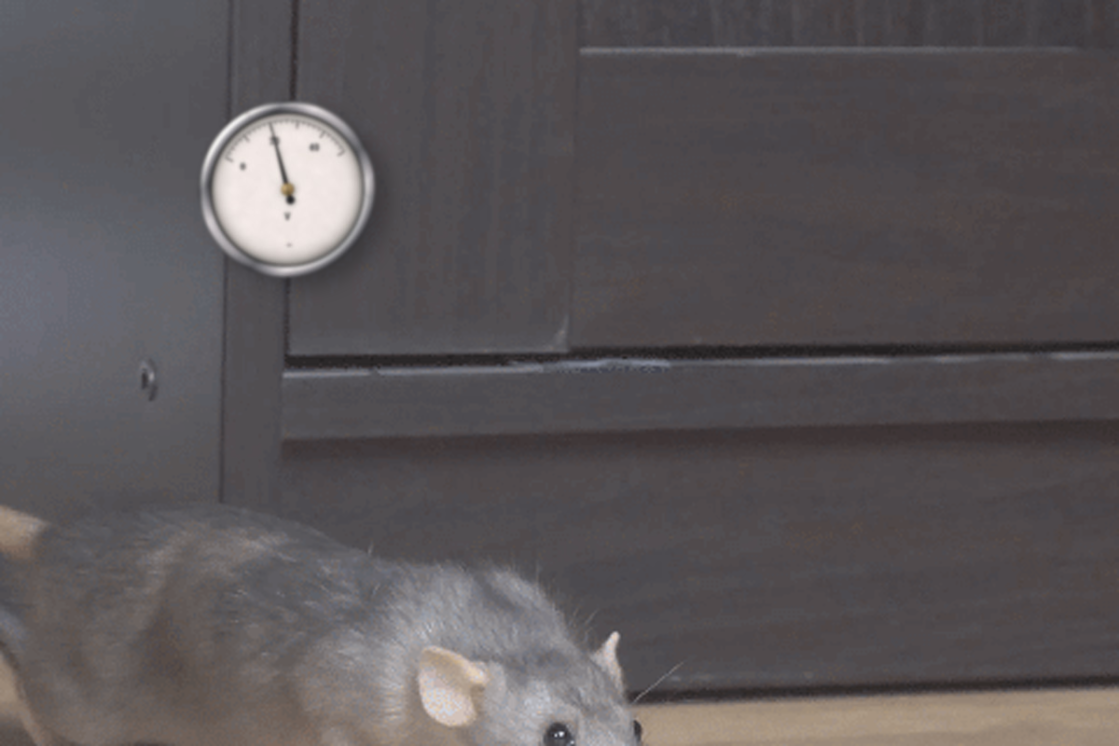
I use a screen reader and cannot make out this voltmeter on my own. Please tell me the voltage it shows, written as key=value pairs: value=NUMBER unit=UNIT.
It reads value=20 unit=V
